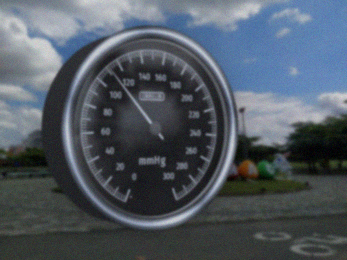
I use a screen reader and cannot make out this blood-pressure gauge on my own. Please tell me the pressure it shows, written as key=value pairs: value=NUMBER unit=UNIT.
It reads value=110 unit=mmHg
